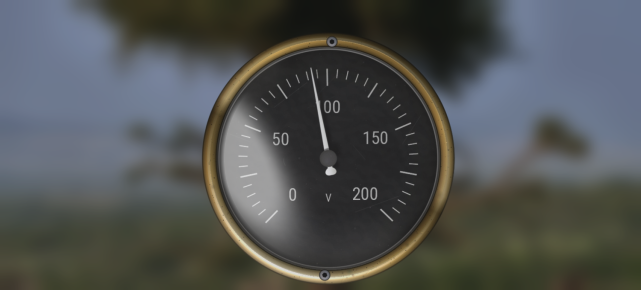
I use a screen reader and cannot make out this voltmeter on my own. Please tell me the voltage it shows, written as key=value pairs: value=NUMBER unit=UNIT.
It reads value=92.5 unit=V
